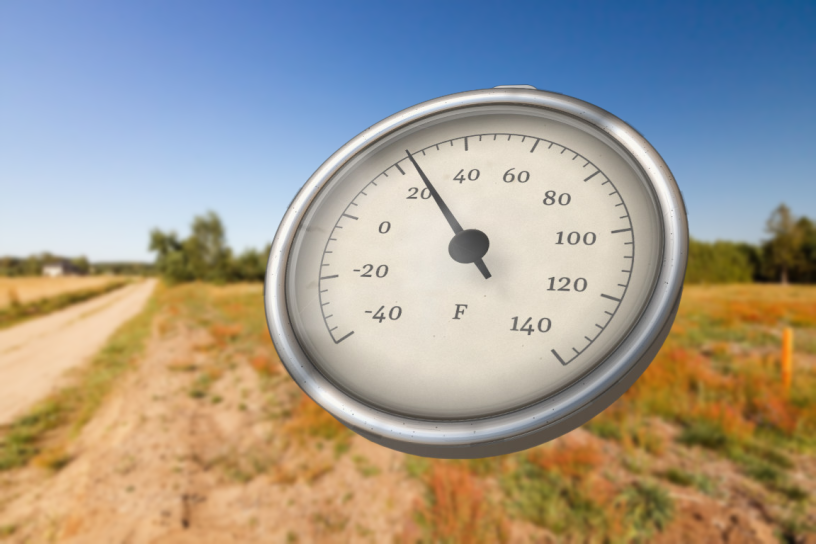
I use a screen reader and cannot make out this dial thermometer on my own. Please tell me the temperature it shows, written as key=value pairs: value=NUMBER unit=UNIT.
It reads value=24 unit=°F
